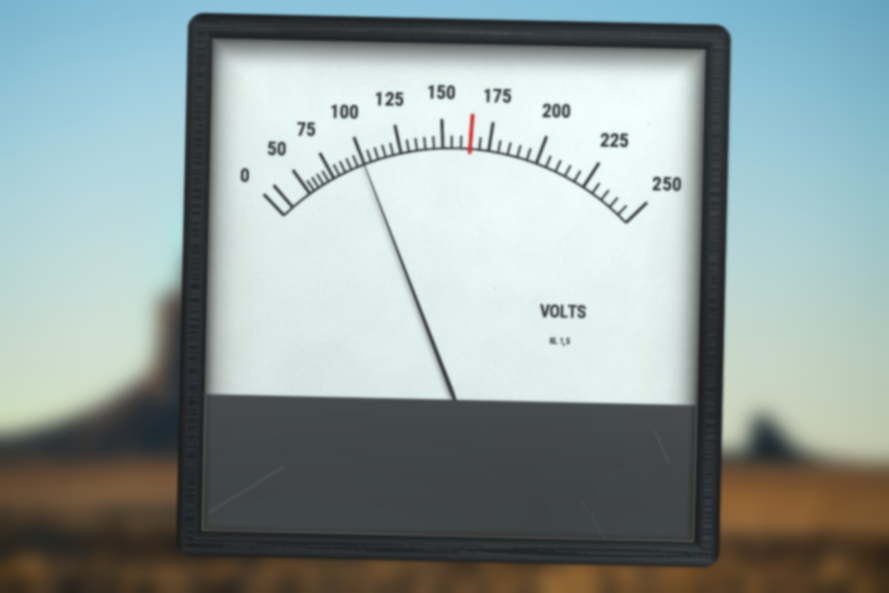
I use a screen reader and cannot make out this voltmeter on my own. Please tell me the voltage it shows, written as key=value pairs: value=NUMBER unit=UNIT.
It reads value=100 unit=V
